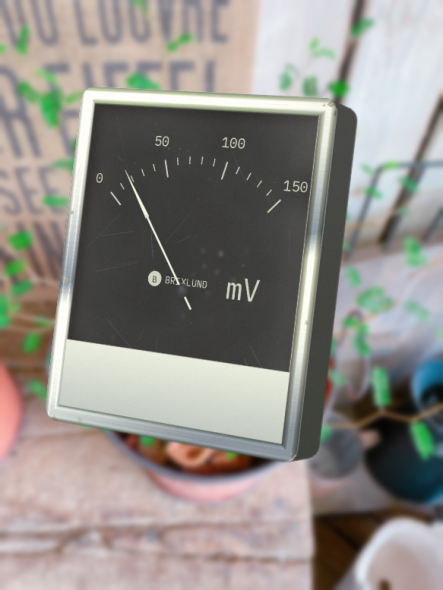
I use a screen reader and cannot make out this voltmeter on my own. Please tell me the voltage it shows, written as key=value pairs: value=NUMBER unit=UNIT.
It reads value=20 unit=mV
